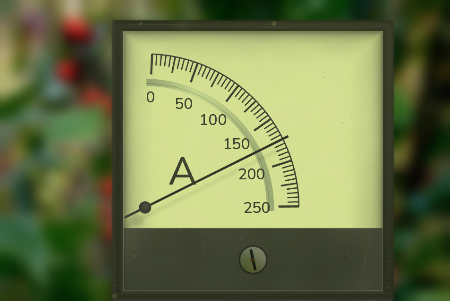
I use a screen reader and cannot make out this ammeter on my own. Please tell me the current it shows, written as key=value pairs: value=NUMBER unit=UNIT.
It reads value=175 unit=A
